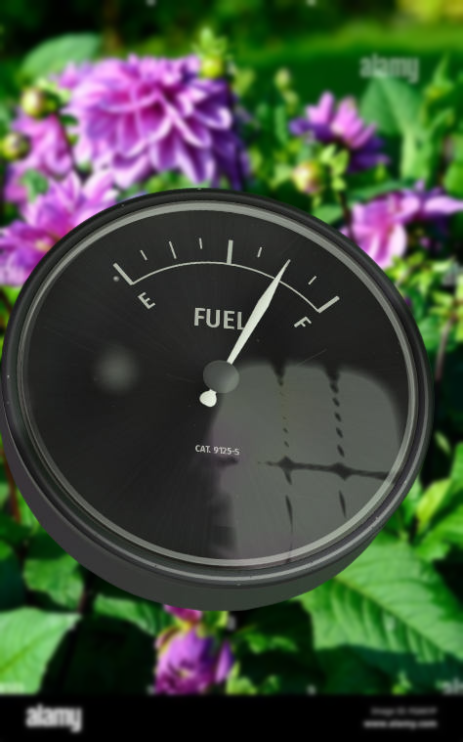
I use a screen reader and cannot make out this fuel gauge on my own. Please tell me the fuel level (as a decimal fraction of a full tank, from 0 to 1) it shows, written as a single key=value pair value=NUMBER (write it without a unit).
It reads value=0.75
